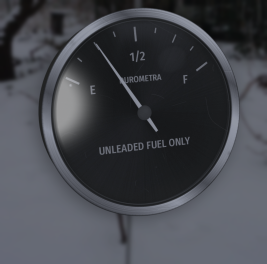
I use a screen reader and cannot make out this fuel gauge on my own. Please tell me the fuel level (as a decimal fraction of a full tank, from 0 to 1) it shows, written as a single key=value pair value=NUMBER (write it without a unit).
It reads value=0.25
